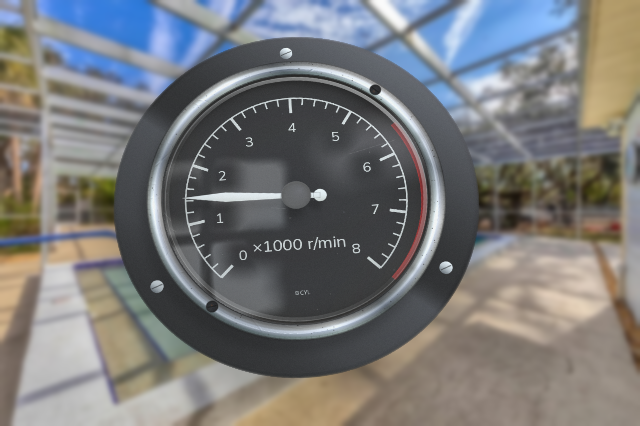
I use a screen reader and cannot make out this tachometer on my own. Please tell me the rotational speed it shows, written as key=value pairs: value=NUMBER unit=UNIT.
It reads value=1400 unit=rpm
